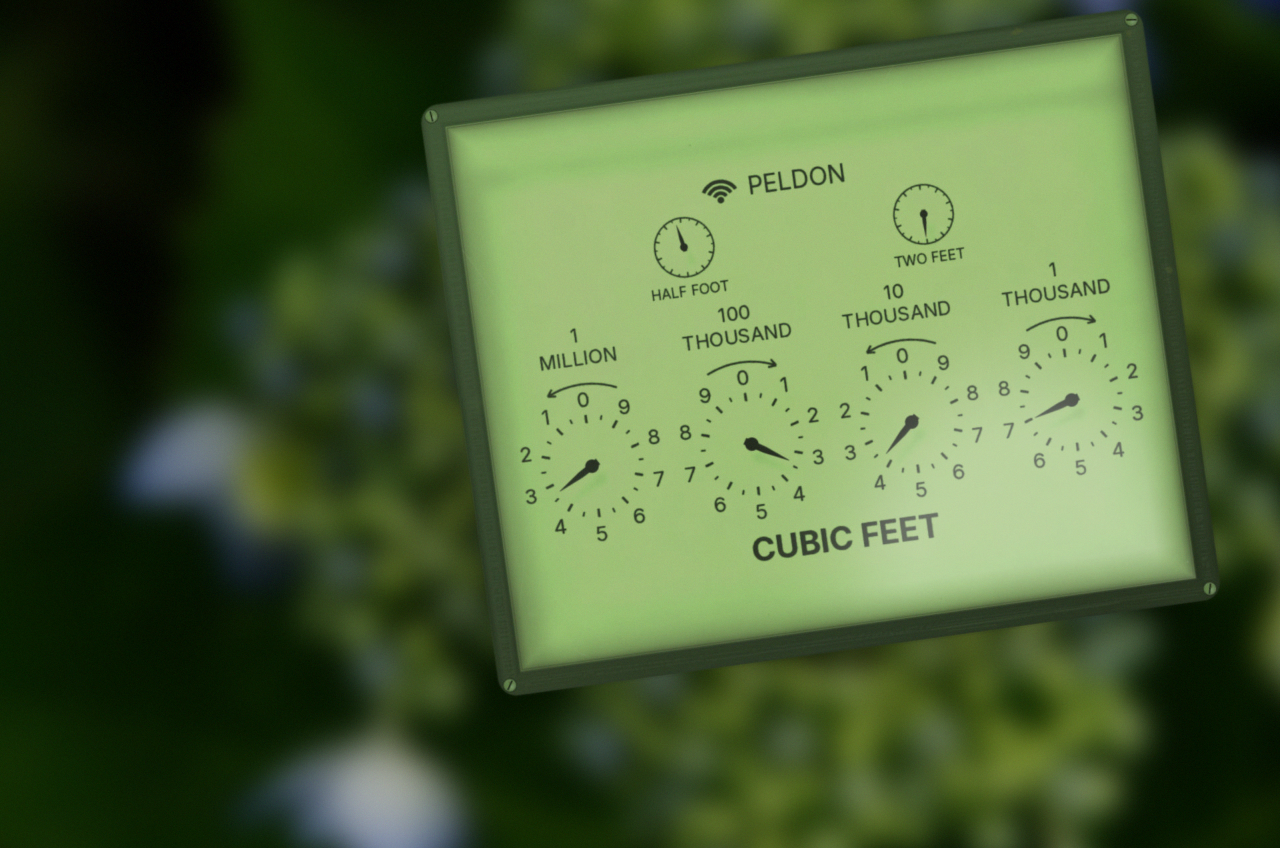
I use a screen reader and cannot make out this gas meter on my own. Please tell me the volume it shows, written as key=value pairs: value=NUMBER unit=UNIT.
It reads value=333700 unit=ft³
